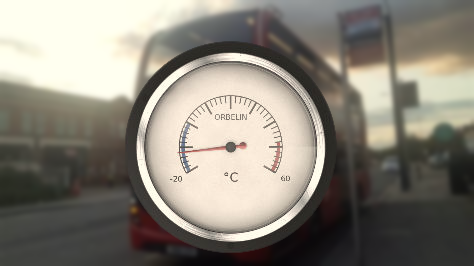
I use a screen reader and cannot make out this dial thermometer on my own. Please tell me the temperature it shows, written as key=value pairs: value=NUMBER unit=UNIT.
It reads value=-12 unit=°C
